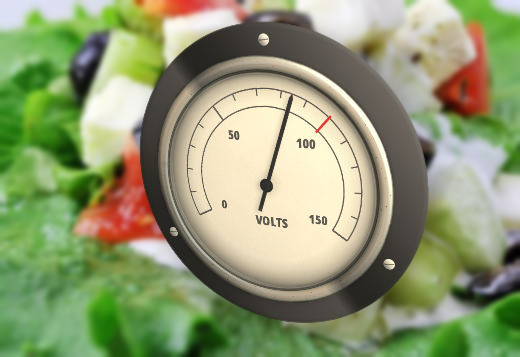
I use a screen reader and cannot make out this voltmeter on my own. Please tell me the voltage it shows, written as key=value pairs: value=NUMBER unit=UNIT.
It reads value=85 unit=V
